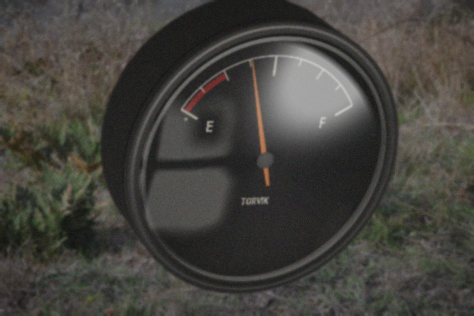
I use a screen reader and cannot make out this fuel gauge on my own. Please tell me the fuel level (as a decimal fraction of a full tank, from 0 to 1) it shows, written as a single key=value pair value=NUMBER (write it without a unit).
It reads value=0.375
